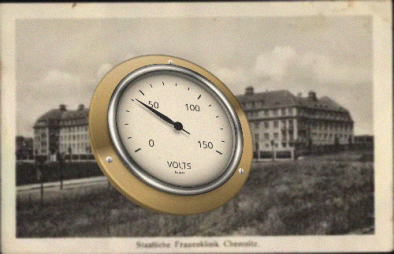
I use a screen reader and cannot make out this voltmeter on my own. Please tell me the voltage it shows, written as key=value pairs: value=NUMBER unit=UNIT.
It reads value=40 unit=V
